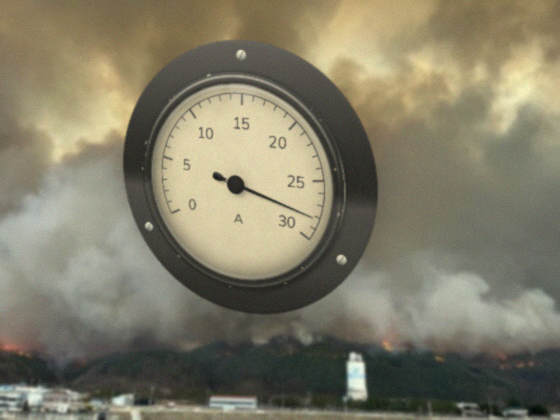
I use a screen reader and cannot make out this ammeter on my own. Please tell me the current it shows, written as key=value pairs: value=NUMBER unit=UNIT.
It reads value=28 unit=A
